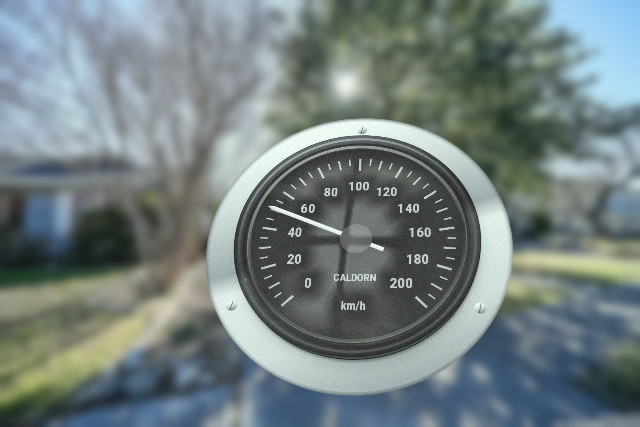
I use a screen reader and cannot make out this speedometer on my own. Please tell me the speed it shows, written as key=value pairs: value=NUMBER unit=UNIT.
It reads value=50 unit=km/h
